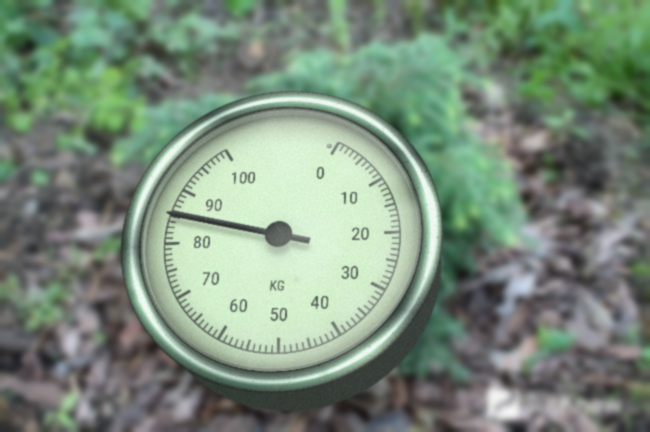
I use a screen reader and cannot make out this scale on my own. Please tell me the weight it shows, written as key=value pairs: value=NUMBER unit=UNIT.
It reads value=85 unit=kg
